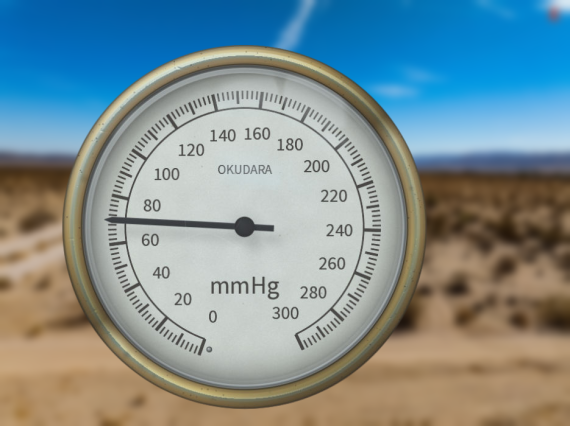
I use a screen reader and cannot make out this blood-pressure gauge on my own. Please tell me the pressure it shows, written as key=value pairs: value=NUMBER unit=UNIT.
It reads value=70 unit=mmHg
